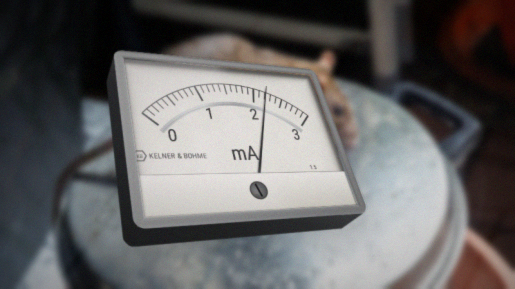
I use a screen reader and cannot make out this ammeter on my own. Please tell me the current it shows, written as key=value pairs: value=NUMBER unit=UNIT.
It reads value=2.2 unit=mA
